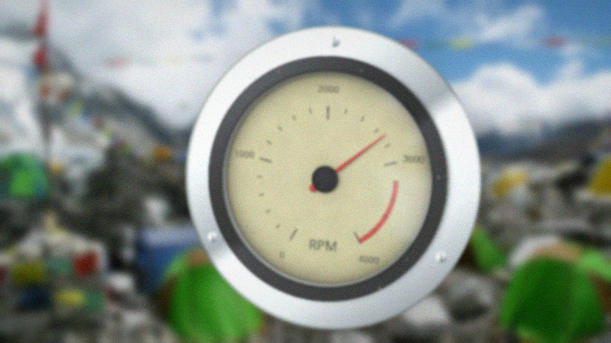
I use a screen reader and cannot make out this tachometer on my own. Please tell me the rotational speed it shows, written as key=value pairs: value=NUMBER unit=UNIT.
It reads value=2700 unit=rpm
